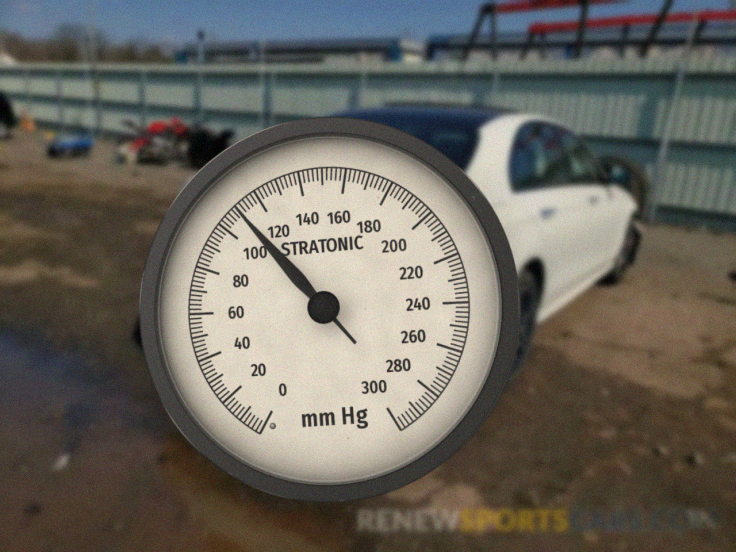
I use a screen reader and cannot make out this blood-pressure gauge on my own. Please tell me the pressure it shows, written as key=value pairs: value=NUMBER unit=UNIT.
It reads value=110 unit=mmHg
